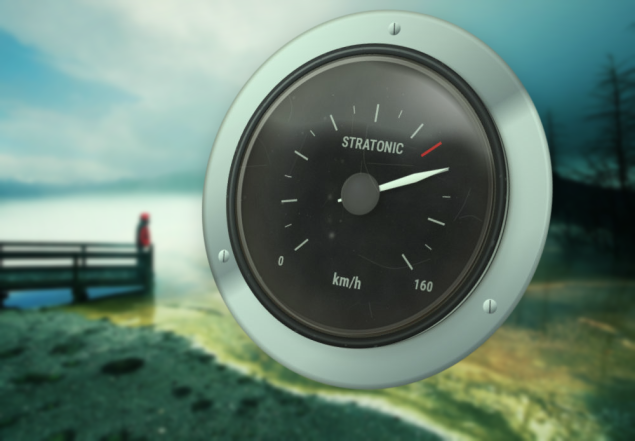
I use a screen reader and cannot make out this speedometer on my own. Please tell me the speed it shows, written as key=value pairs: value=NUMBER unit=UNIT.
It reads value=120 unit=km/h
